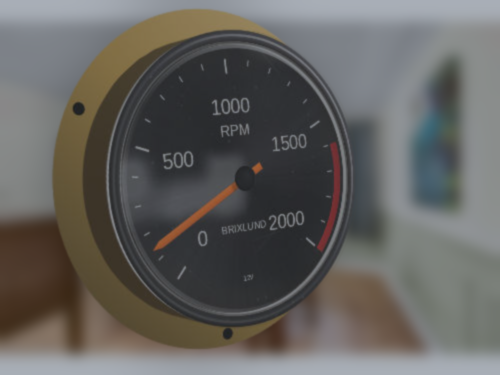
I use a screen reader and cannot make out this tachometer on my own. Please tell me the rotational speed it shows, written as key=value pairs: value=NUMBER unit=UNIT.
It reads value=150 unit=rpm
